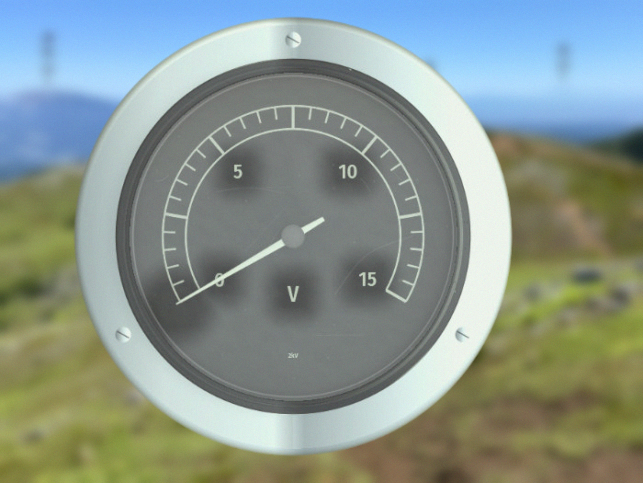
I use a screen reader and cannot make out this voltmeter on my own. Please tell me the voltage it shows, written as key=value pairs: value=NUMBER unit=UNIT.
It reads value=0 unit=V
